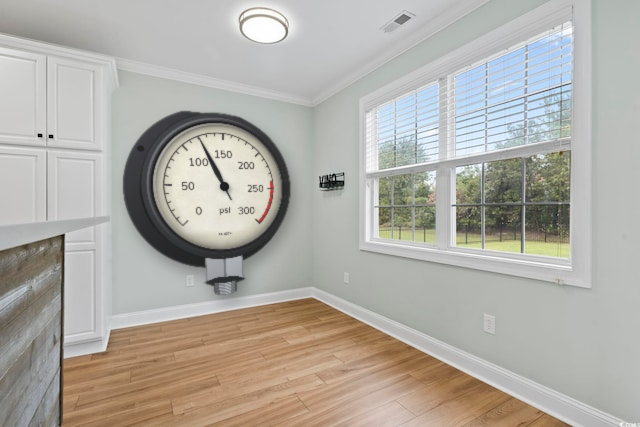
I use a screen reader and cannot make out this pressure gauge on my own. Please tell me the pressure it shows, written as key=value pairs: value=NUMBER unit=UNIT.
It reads value=120 unit=psi
